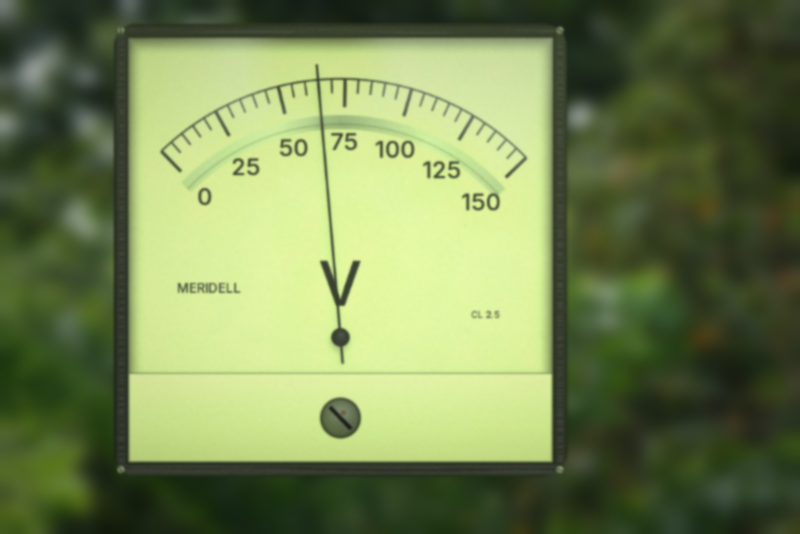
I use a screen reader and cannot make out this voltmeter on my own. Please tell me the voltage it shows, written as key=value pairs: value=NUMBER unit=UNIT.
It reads value=65 unit=V
